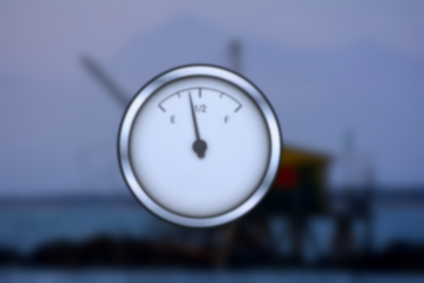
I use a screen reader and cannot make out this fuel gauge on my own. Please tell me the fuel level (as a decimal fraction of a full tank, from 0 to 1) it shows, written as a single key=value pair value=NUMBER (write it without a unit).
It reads value=0.375
